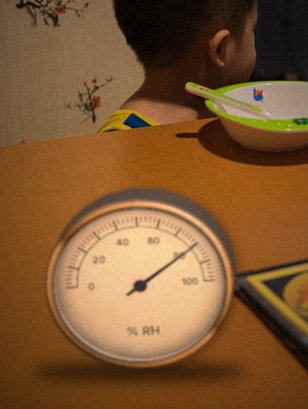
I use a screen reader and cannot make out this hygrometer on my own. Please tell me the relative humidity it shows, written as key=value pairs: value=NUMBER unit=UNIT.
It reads value=80 unit=%
